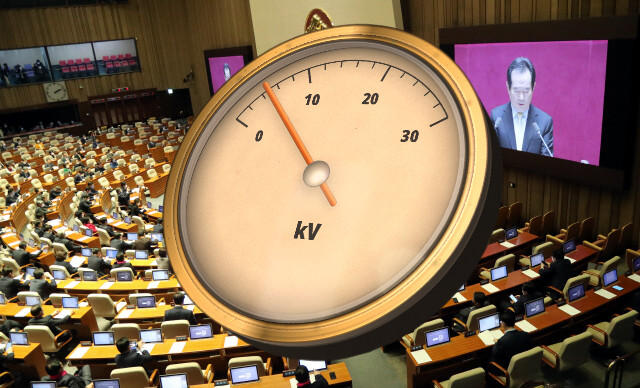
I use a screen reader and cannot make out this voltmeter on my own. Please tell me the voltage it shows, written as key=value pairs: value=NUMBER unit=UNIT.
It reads value=5 unit=kV
